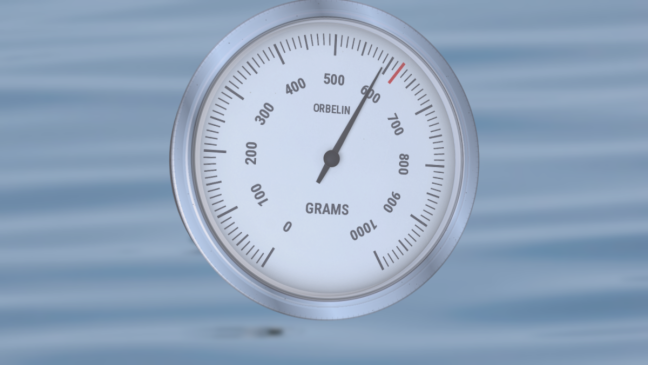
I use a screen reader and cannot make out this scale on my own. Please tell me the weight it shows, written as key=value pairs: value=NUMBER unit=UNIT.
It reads value=590 unit=g
